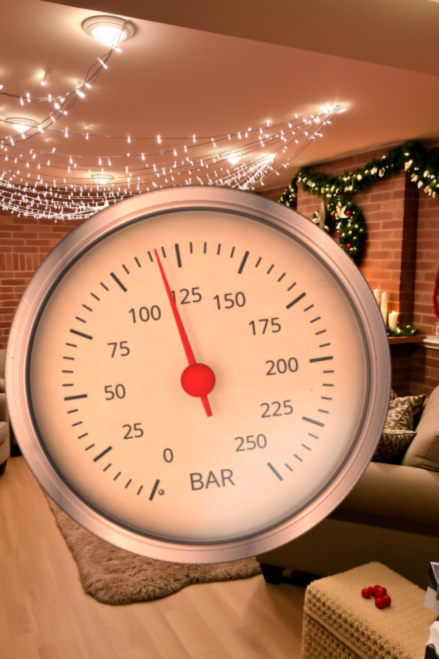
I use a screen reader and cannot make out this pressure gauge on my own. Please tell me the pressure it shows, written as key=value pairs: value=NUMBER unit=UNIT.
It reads value=117.5 unit=bar
